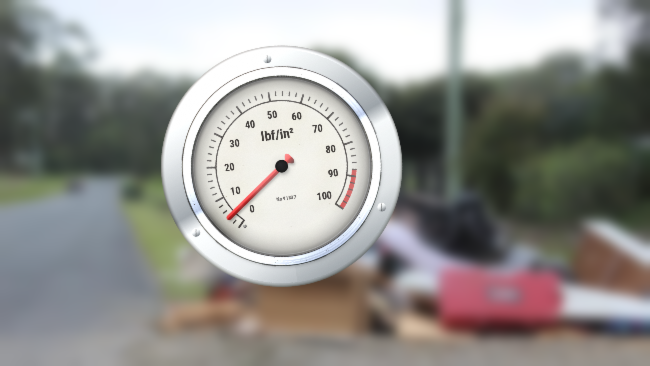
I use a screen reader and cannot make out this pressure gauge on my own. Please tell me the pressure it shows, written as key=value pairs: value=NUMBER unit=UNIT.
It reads value=4 unit=psi
